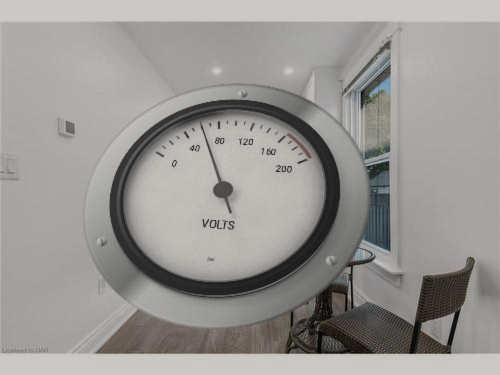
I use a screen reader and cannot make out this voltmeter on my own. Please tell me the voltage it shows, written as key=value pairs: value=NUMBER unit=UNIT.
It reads value=60 unit=V
